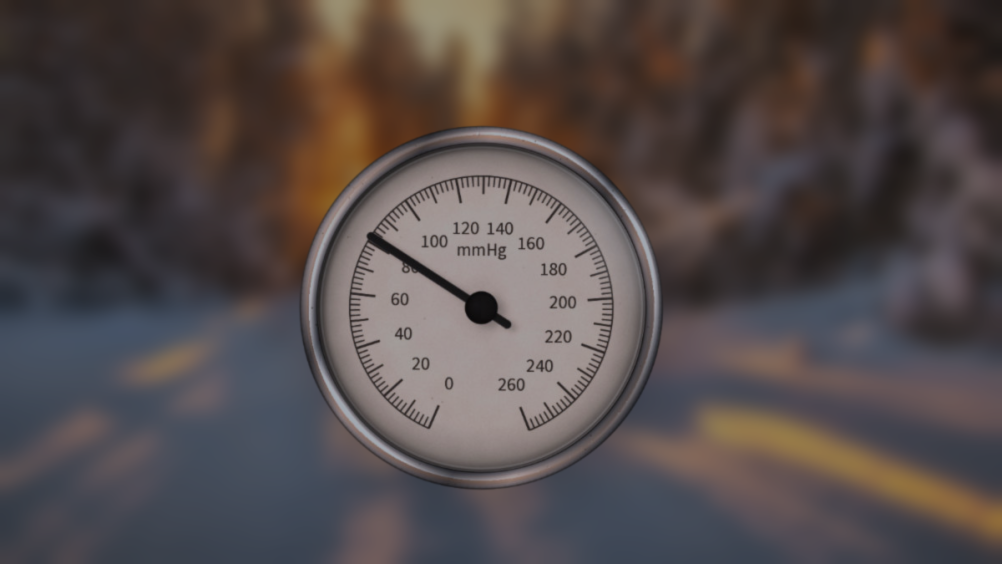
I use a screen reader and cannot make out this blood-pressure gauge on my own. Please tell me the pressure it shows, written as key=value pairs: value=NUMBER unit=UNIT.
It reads value=82 unit=mmHg
